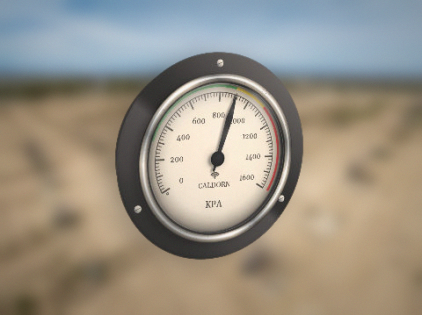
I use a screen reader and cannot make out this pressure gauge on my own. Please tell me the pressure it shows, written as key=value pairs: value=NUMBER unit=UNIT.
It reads value=900 unit=kPa
